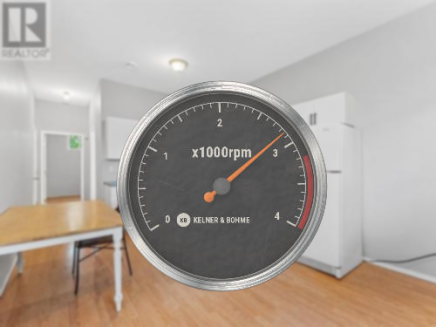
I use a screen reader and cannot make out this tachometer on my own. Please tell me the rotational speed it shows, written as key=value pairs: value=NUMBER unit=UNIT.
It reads value=2850 unit=rpm
